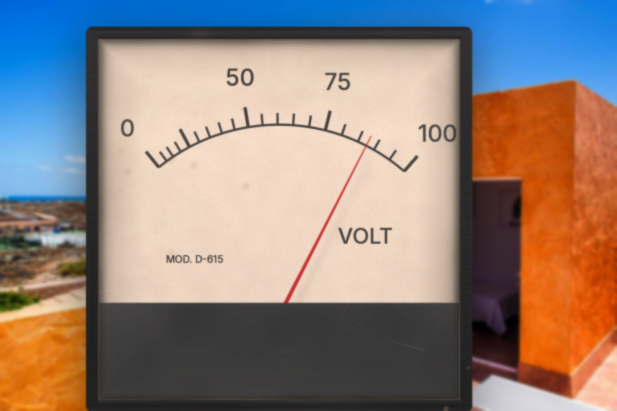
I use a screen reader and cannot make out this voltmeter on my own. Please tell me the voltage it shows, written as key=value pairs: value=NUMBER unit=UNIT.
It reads value=87.5 unit=V
